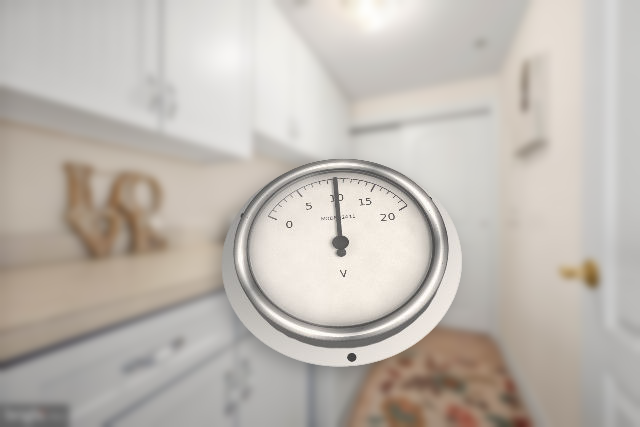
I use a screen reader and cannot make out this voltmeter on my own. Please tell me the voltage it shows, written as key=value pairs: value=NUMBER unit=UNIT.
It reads value=10 unit=V
